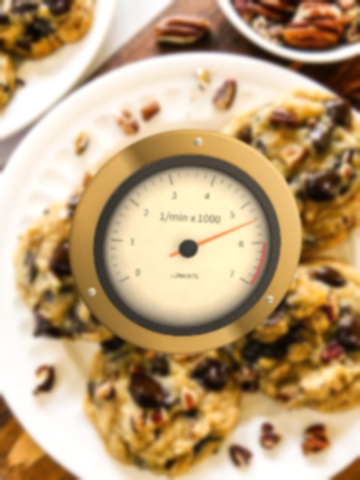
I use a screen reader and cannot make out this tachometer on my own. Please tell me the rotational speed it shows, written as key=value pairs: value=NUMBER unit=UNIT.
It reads value=5400 unit=rpm
